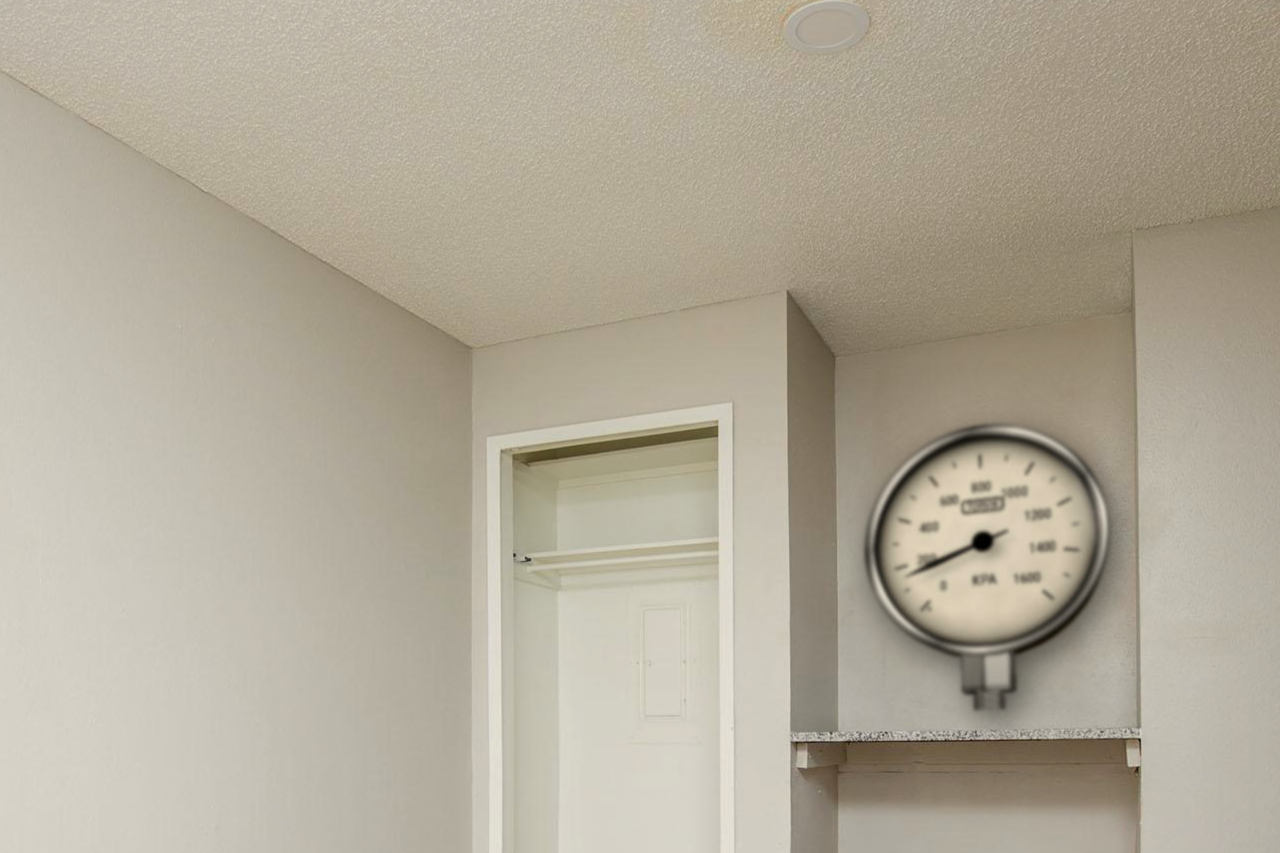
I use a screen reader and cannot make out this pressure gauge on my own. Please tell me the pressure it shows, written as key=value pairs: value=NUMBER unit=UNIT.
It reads value=150 unit=kPa
